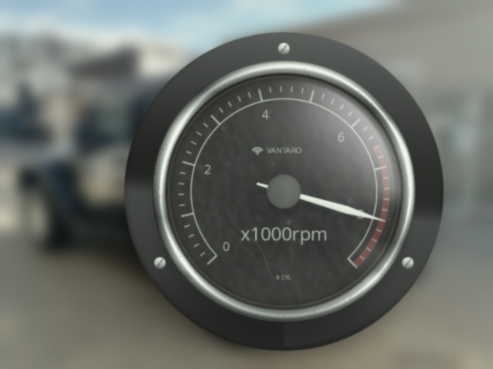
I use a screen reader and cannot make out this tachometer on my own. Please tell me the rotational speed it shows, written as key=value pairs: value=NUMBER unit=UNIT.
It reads value=8000 unit=rpm
